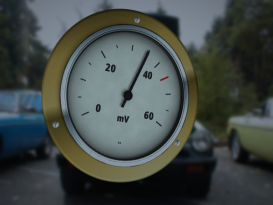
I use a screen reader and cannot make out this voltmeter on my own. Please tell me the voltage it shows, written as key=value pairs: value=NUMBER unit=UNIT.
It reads value=35 unit=mV
